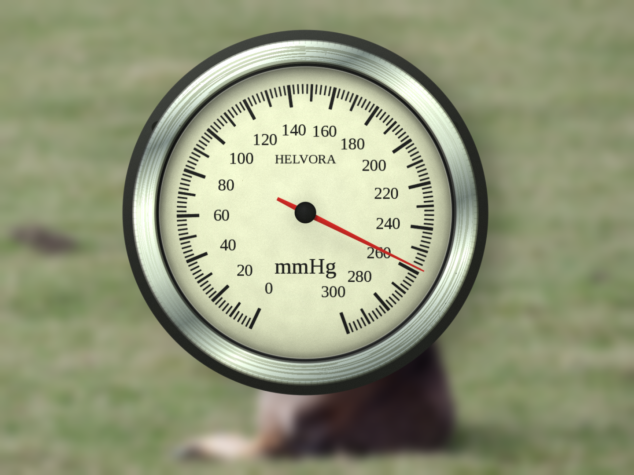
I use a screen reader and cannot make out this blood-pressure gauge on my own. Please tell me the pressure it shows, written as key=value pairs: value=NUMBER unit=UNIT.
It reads value=258 unit=mmHg
